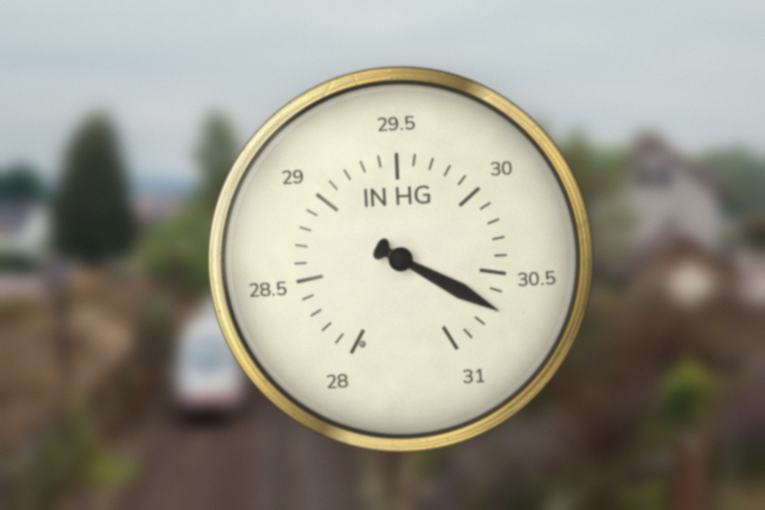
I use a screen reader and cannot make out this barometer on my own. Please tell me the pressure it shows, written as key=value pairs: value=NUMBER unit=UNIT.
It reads value=30.7 unit=inHg
